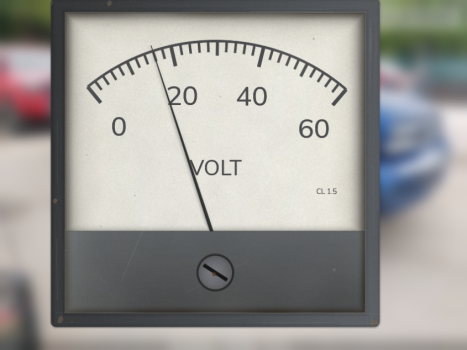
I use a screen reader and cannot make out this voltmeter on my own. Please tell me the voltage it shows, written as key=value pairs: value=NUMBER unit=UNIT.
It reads value=16 unit=V
